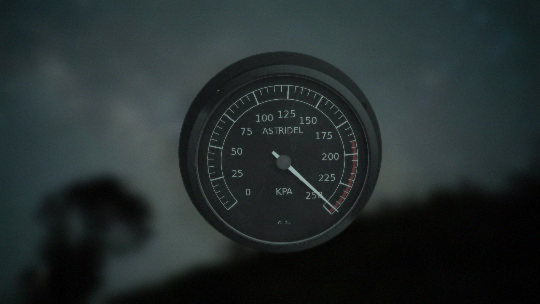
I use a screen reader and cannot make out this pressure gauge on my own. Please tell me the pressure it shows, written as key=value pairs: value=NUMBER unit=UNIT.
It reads value=245 unit=kPa
